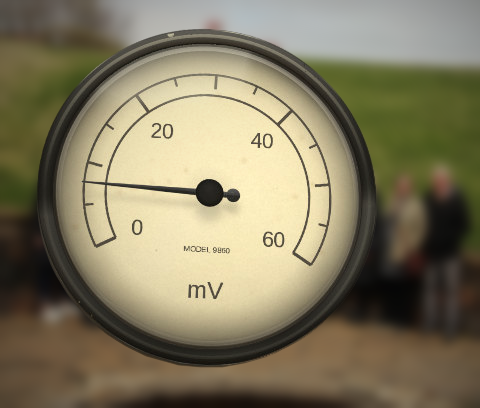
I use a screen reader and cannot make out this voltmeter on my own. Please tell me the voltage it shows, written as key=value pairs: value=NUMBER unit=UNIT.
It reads value=7.5 unit=mV
